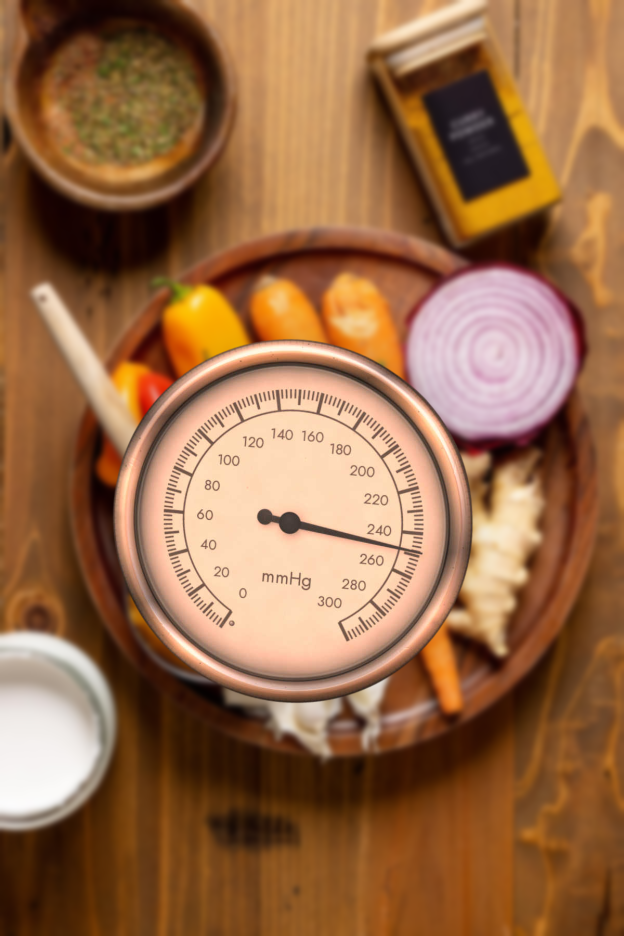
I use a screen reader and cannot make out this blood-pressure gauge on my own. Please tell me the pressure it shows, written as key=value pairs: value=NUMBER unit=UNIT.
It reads value=248 unit=mmHg
